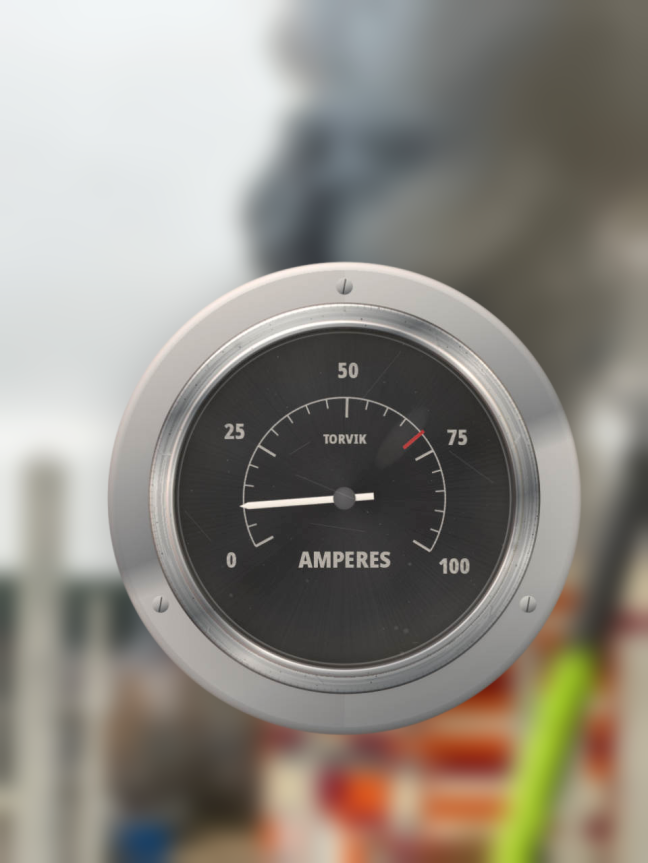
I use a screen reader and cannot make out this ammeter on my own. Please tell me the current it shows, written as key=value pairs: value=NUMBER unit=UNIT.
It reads value=10 unit=A
